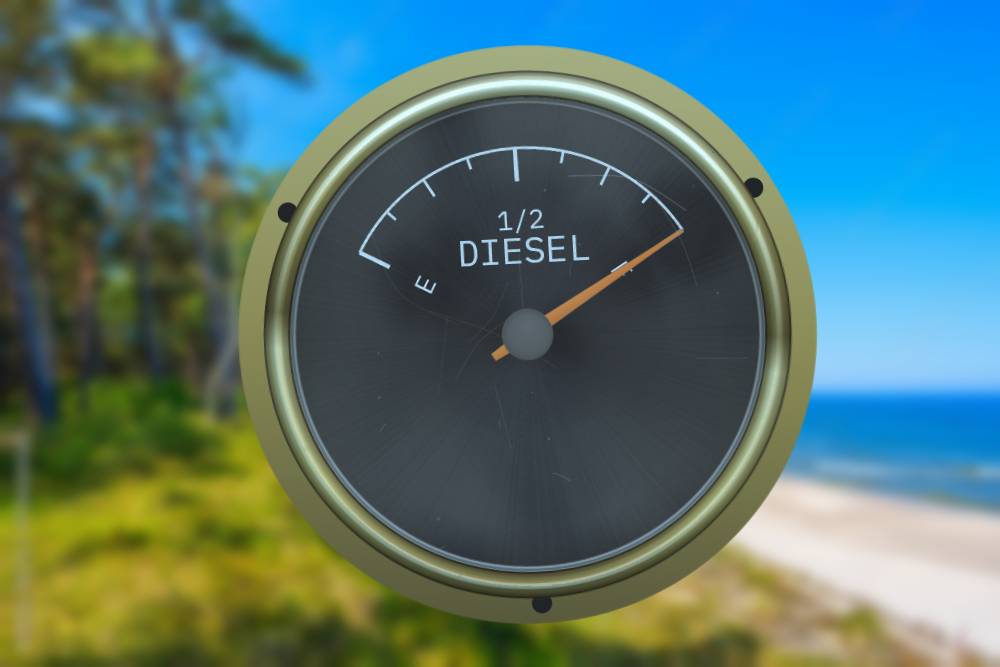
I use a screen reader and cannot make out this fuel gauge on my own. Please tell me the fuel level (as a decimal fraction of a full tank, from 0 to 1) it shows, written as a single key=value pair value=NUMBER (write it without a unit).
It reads value=1
